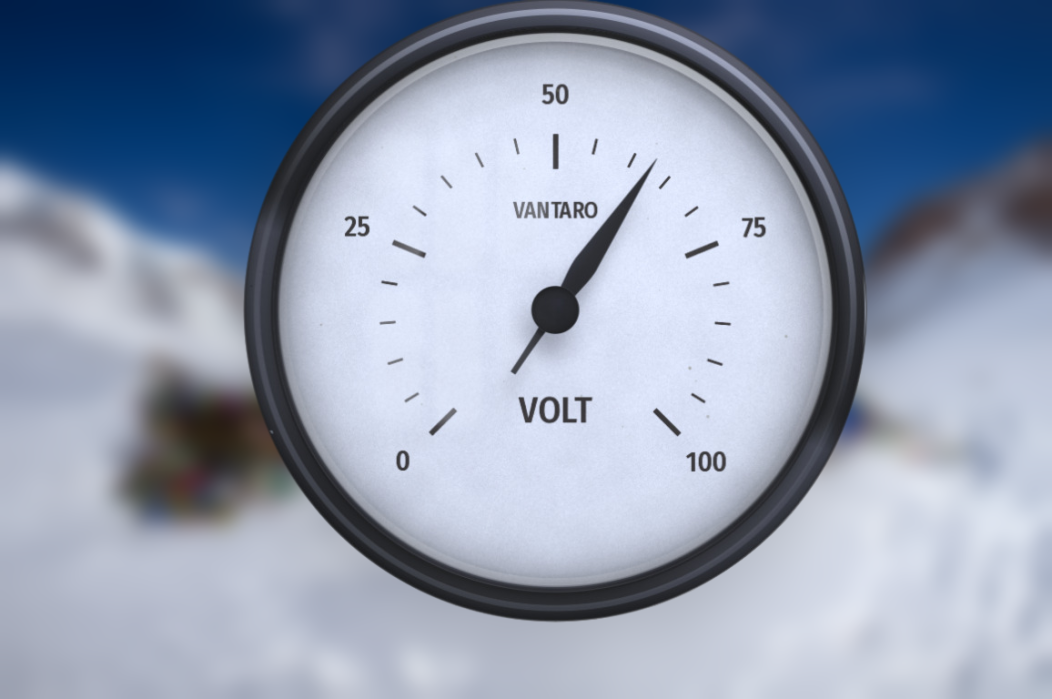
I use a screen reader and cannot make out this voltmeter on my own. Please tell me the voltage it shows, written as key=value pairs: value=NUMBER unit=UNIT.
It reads value=62.5 unit=V
